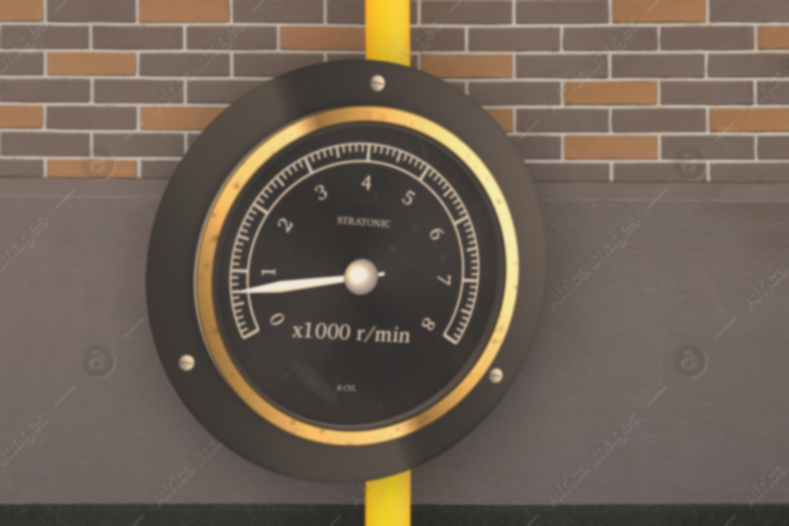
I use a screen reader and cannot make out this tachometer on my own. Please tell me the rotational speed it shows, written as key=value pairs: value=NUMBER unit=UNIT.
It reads value=700 unit=rpm
